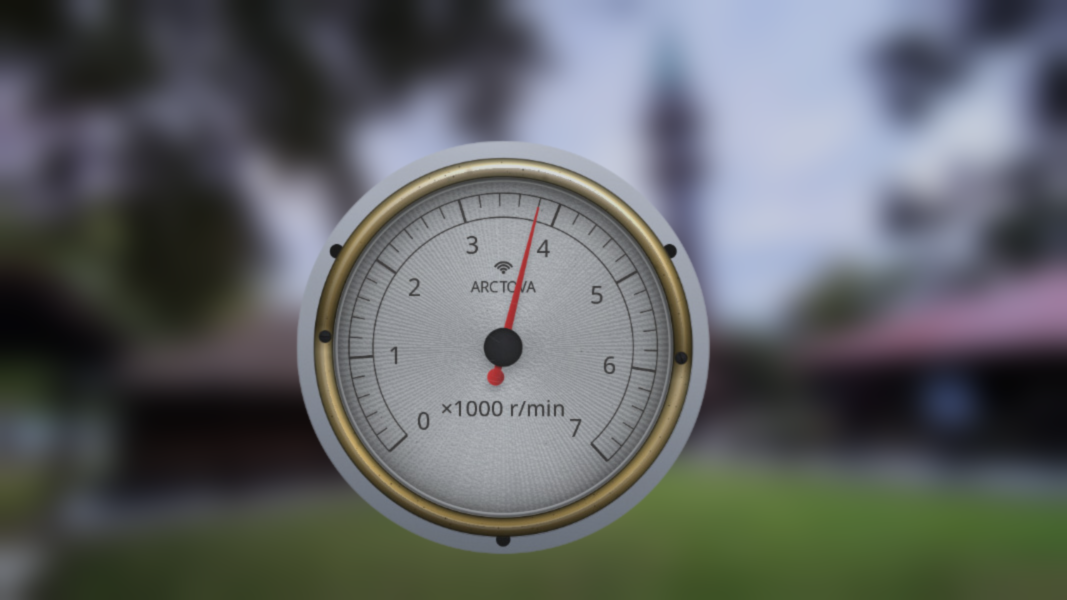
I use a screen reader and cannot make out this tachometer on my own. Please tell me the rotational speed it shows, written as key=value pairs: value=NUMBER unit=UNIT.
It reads value=3800 unit=rpm
